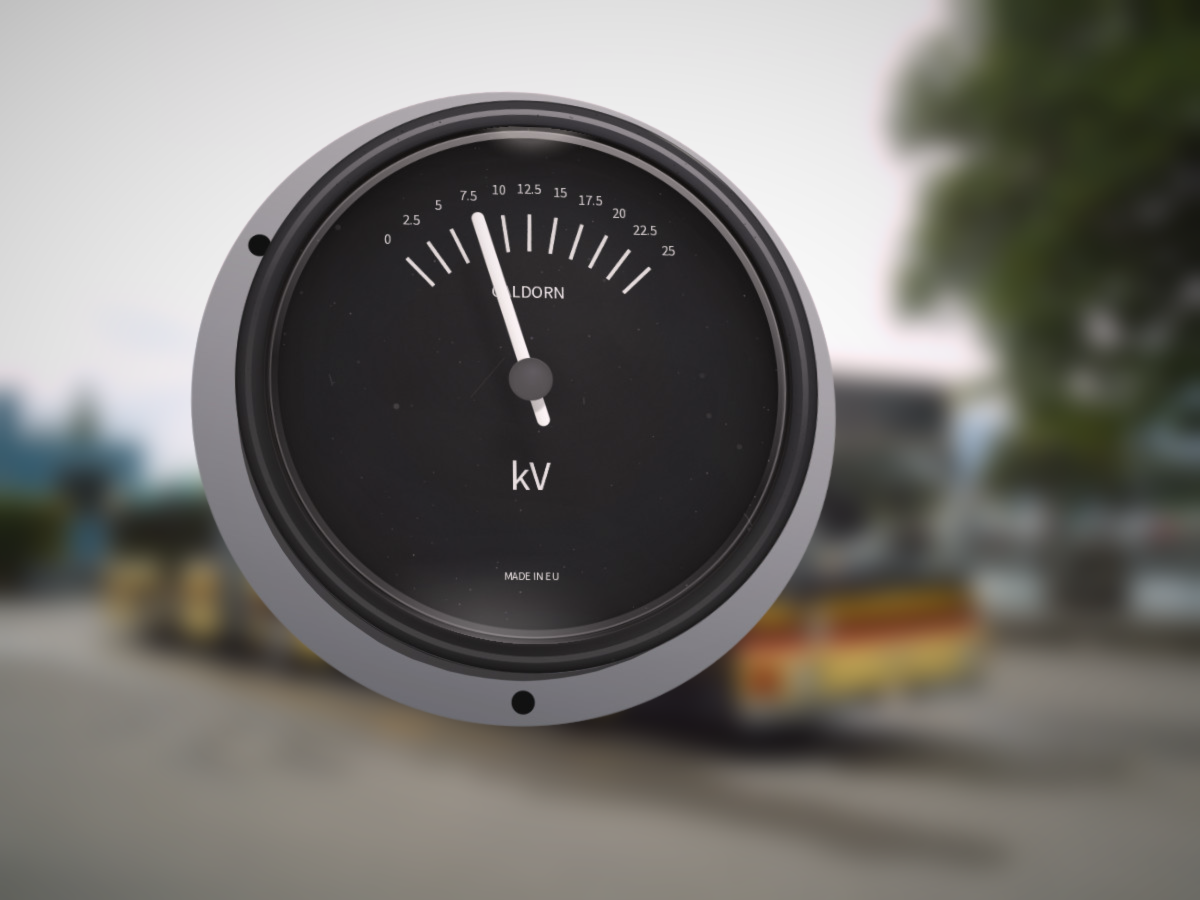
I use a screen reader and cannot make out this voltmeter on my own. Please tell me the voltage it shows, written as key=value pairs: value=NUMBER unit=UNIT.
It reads value=7.5 unit=kV
